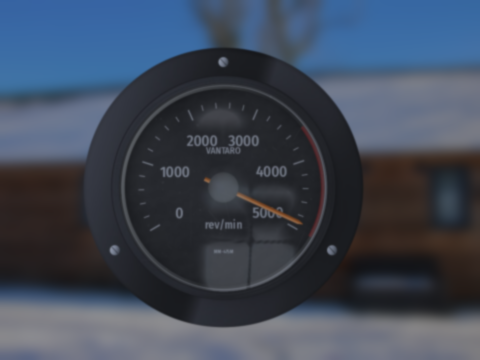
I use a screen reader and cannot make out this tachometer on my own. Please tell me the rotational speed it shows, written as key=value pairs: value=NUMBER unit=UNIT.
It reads value=4900 unit=rpm
